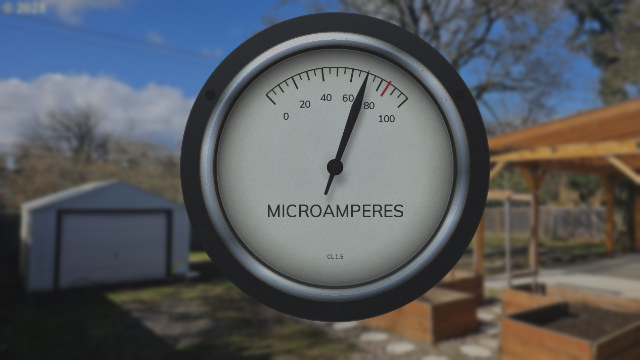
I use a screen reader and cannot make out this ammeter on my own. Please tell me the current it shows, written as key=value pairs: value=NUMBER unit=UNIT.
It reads value=70 unit=µA
